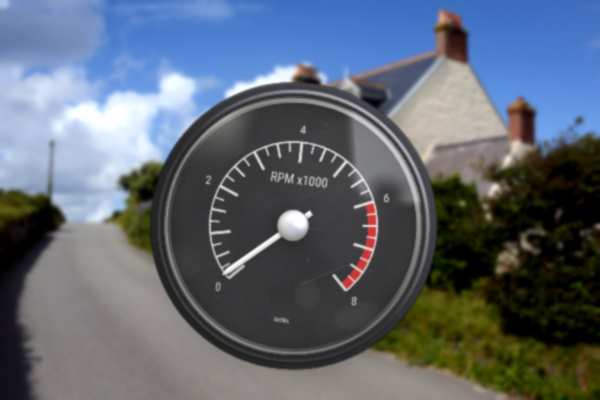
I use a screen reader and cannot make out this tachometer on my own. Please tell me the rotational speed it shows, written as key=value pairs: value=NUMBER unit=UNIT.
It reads value=125 unit=rpm
